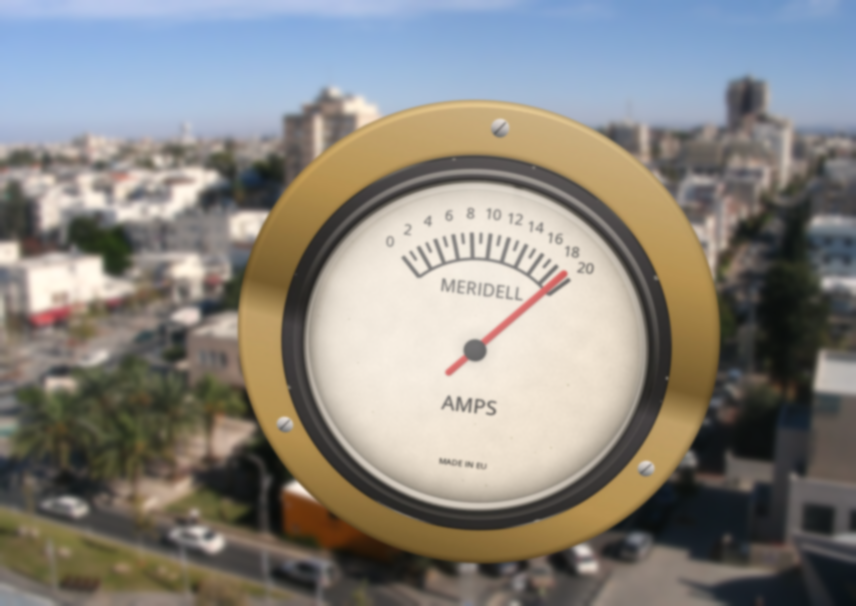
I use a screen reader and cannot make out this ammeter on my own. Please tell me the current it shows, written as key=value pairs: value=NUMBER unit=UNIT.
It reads value=19 unit=A
